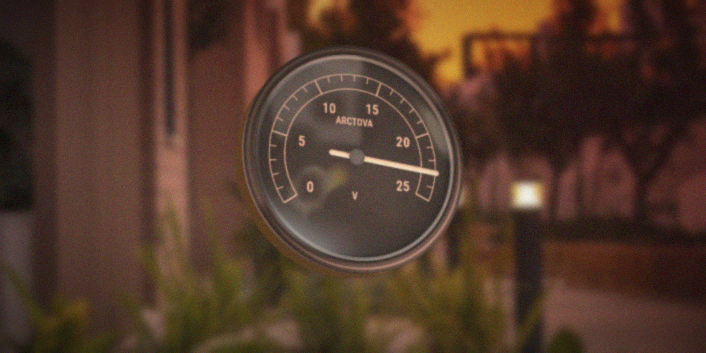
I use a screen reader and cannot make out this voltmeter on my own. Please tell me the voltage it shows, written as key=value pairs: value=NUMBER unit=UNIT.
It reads value=23 unit=V
